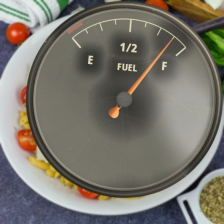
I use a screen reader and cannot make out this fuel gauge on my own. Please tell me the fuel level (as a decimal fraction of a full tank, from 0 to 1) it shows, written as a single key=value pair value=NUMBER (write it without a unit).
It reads value=0.875
